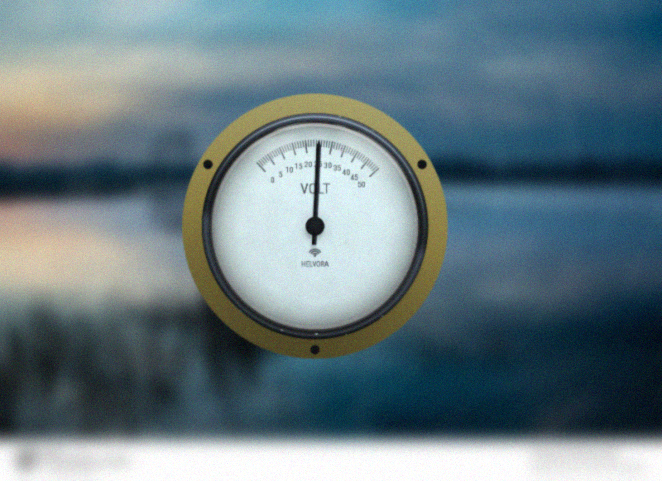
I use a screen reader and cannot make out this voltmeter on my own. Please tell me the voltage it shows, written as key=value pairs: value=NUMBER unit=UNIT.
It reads value=25 unit=V
